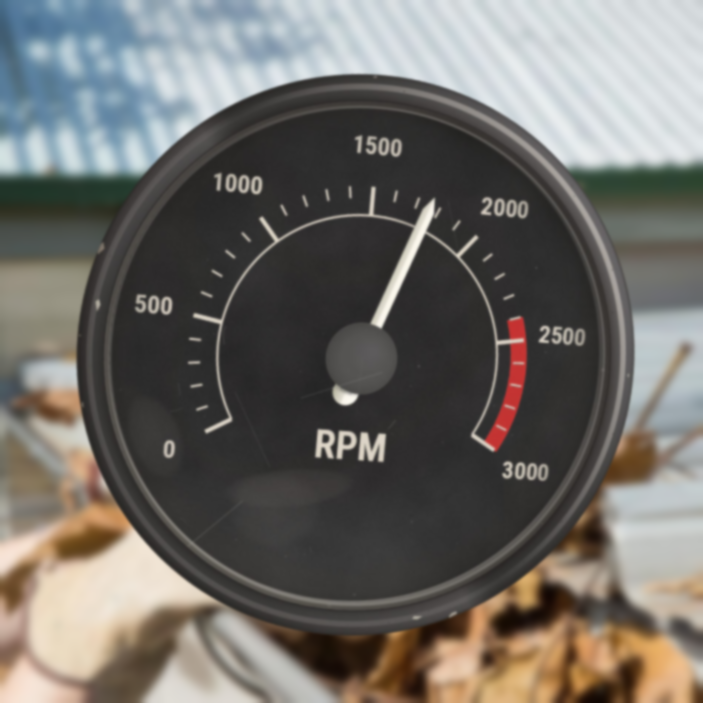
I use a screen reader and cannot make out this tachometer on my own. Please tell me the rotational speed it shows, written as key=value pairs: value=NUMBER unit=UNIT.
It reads value=1750 unit=rpm
